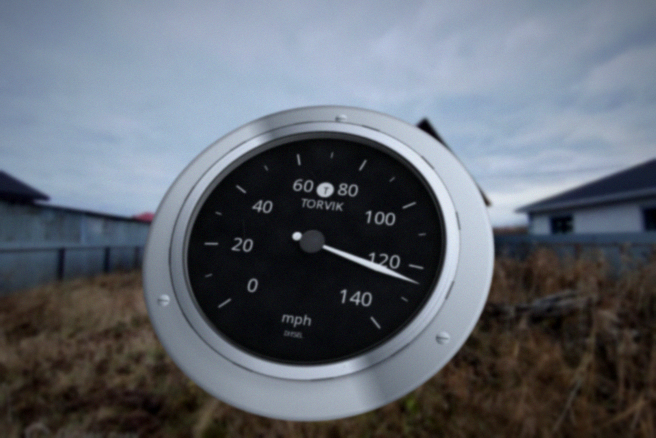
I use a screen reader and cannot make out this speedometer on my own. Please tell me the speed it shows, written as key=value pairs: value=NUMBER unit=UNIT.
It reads value=125 unit=mph
